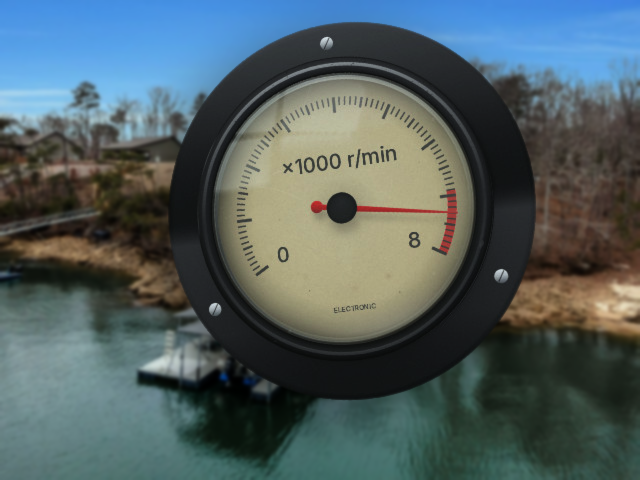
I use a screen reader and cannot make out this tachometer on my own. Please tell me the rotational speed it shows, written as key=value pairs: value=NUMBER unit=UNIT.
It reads value=7300 unit=rpm
